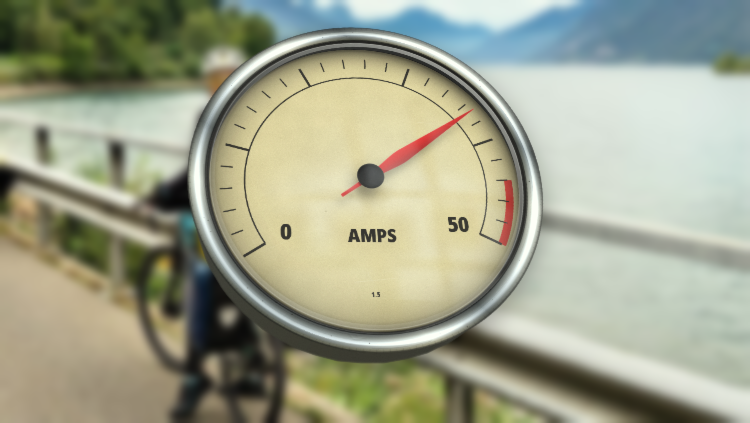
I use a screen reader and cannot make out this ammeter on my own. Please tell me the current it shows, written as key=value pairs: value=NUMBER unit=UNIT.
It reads value=37 unit=A
